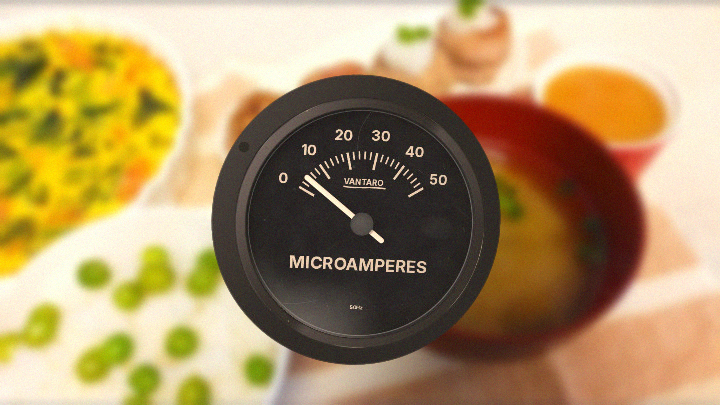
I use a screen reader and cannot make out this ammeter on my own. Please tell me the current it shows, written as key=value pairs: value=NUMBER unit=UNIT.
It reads value=4 unit=µA
